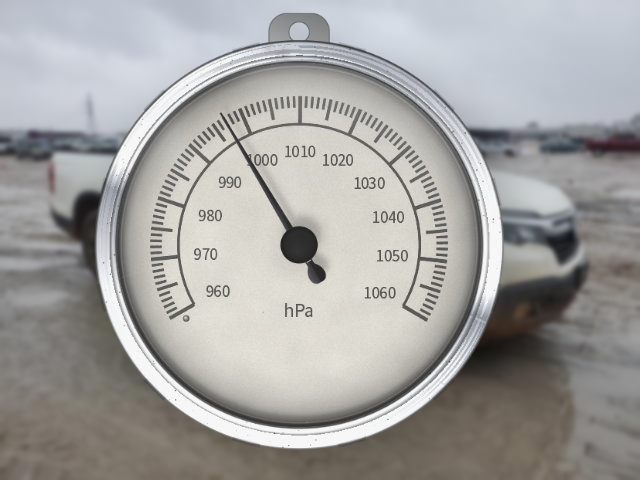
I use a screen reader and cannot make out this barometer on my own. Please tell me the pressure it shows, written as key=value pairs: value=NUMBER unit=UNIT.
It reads value=997 unit=hPa
